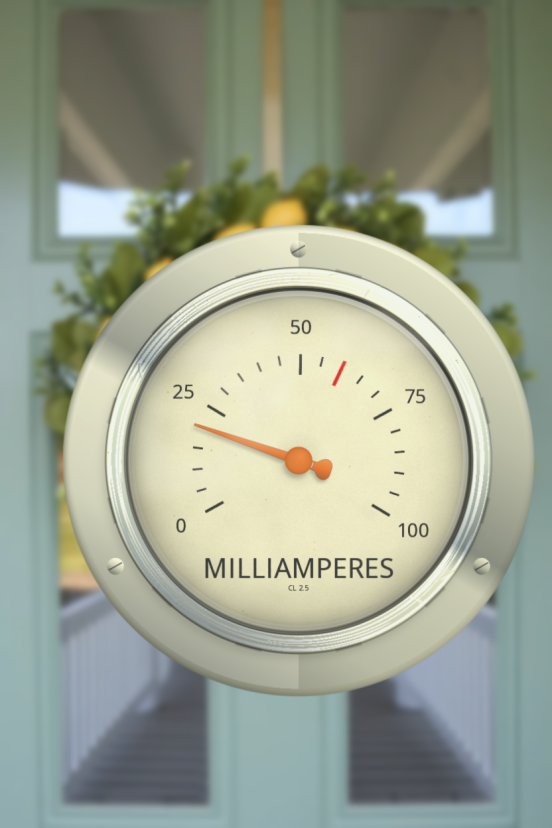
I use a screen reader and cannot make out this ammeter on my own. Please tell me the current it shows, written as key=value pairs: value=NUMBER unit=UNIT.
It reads value=20 unit=mA
